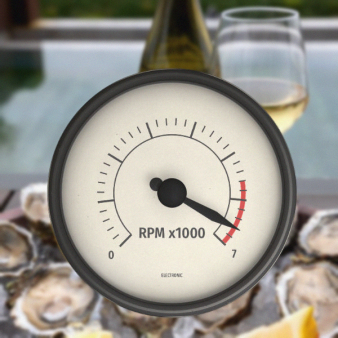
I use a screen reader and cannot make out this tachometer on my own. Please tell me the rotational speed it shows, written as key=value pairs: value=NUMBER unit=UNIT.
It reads value=6600 unit=rpm
